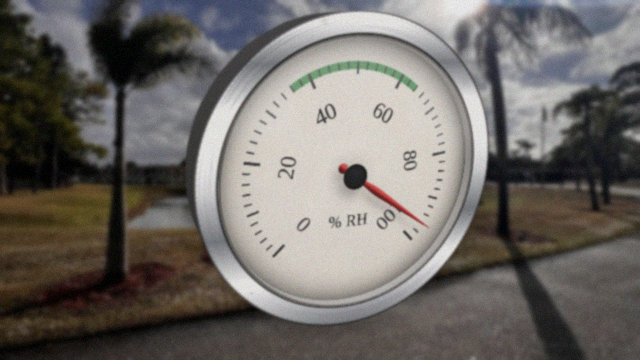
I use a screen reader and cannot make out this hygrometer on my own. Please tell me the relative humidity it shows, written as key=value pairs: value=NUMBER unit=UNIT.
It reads value=96 unit=%
